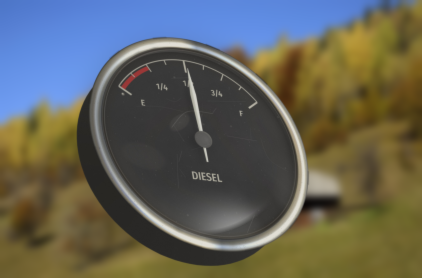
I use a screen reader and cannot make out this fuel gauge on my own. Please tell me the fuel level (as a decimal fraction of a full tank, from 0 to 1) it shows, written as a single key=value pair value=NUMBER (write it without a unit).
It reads value=0.5
